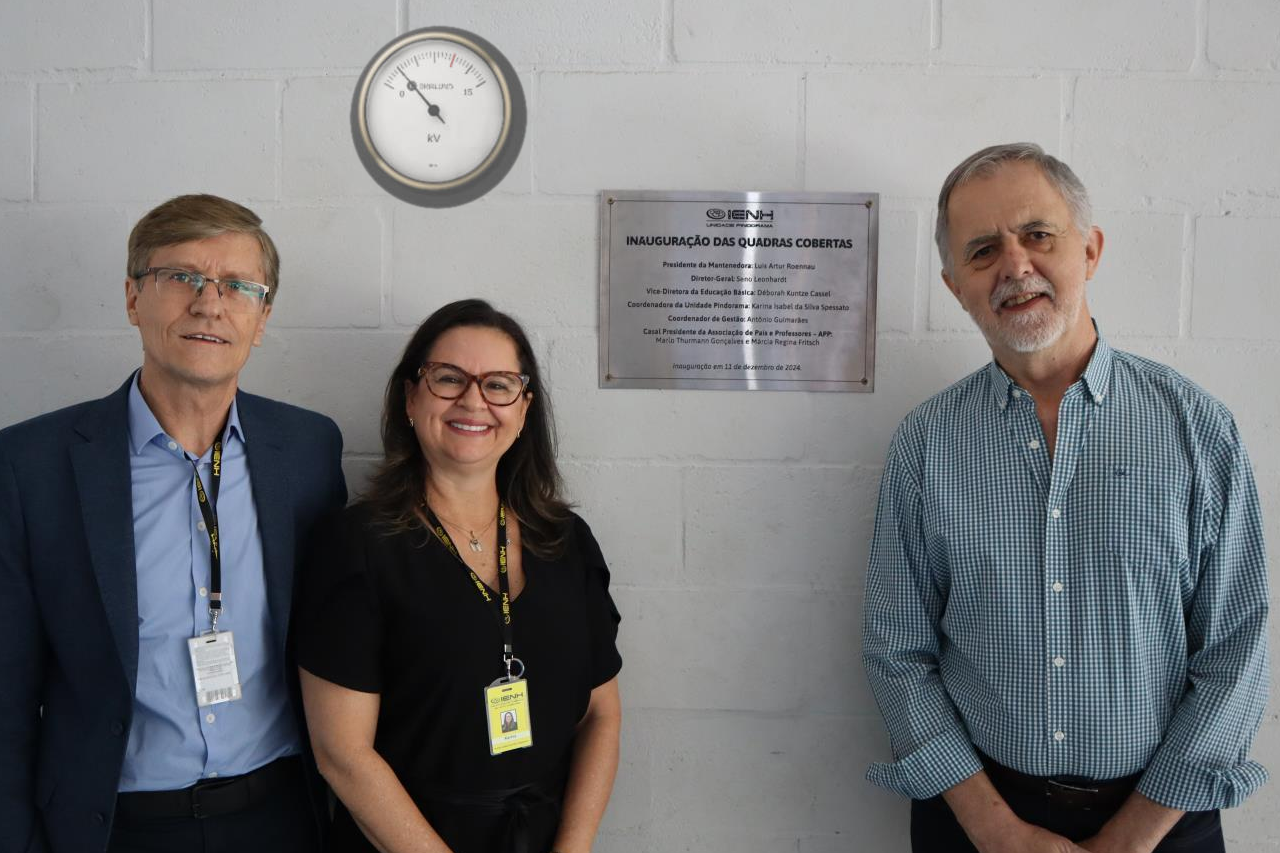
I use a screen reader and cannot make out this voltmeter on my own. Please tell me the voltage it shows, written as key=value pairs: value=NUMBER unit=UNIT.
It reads value=2.5 unit=kV
